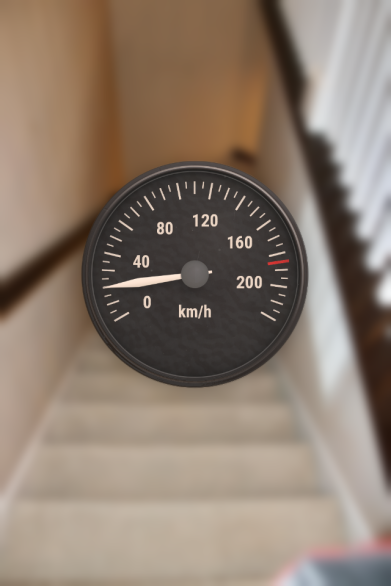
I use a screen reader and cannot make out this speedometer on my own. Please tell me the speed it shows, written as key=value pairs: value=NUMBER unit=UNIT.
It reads value=20 unit=km/h
